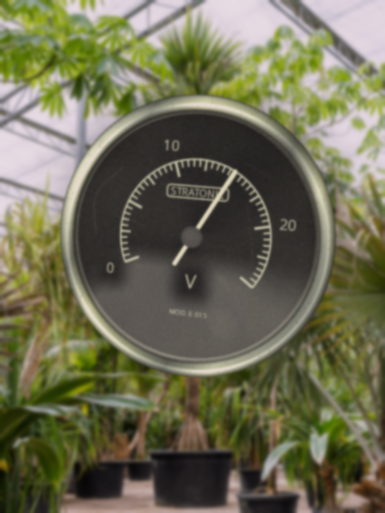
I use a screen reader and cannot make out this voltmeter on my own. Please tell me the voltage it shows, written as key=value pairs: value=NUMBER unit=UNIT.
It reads value=15 unit=V
